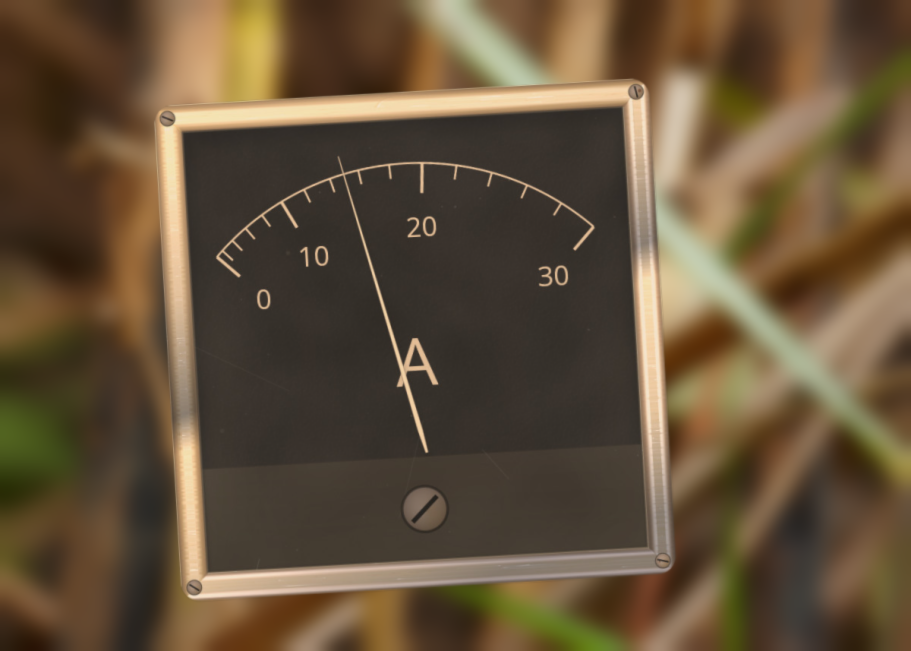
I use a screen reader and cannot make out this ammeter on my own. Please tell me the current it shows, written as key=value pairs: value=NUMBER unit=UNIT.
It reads value=15 unit=A
